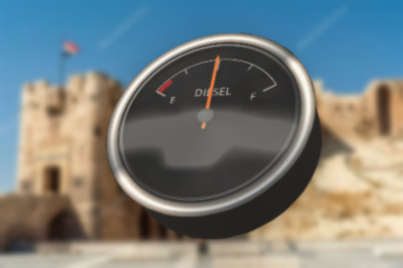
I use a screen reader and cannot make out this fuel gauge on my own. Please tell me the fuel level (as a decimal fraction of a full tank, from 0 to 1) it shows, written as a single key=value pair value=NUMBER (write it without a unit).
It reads value=0.5
